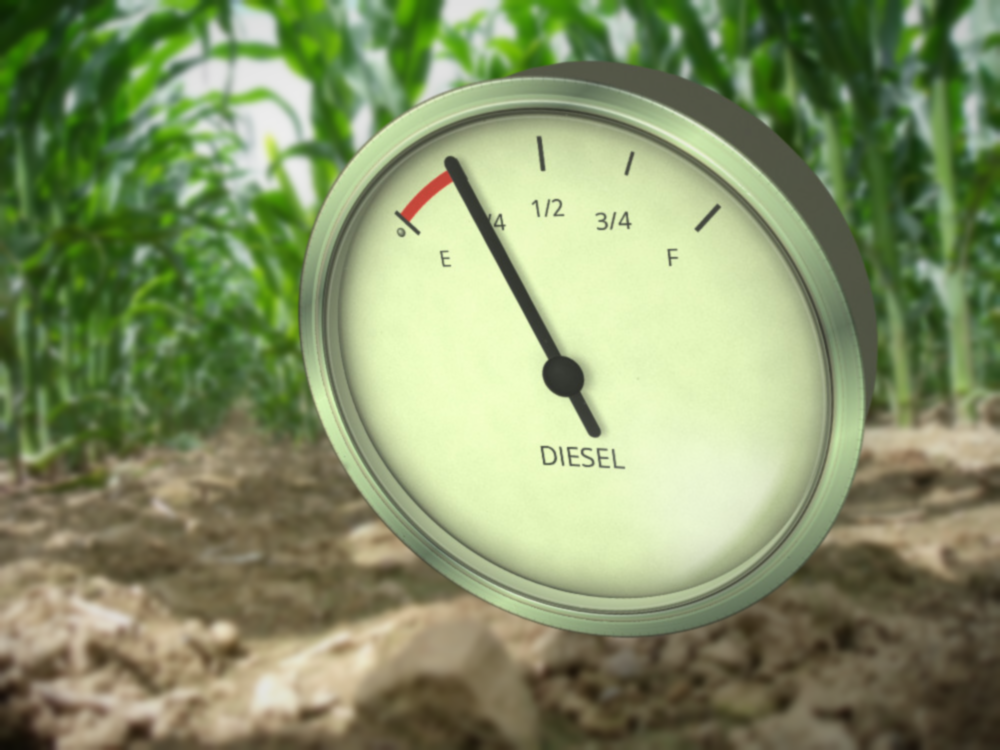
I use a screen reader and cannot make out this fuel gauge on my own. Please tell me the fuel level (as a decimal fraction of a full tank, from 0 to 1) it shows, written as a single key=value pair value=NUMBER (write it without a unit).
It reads value=0.25
